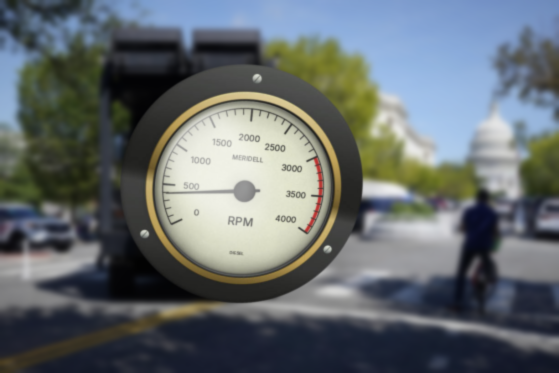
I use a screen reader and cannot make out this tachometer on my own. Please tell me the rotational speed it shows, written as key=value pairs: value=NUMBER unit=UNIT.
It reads value=400 unit=rpm
